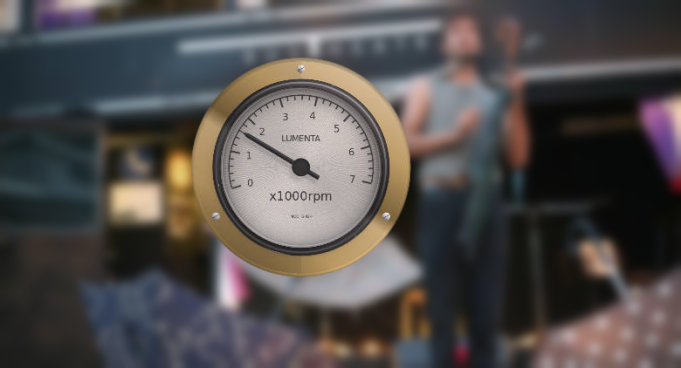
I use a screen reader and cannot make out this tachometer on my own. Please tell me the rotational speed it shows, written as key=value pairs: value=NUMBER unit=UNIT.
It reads value=1600 unit=rpm
